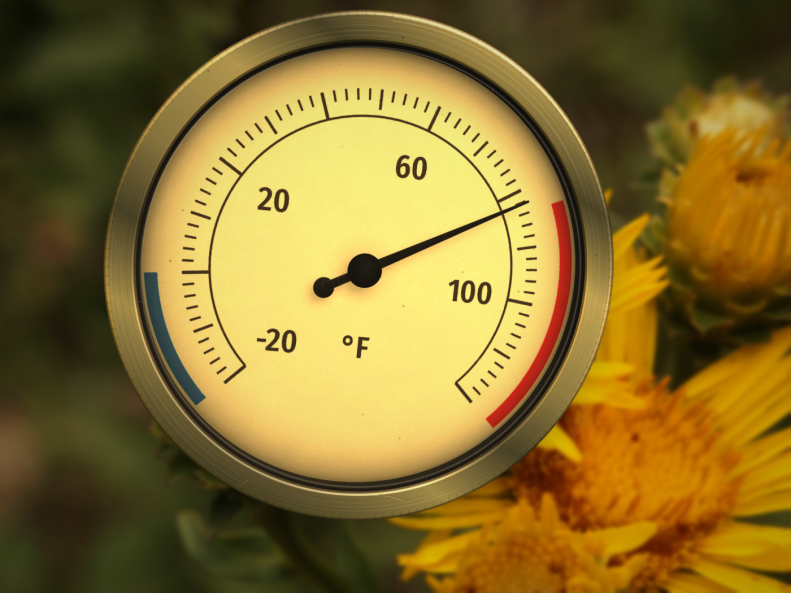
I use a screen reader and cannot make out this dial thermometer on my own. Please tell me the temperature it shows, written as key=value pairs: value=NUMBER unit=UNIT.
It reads value=82 unit=°F
